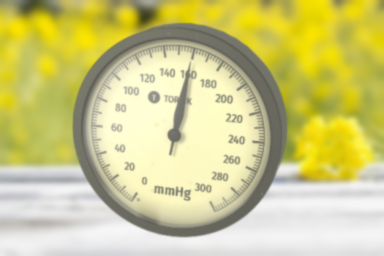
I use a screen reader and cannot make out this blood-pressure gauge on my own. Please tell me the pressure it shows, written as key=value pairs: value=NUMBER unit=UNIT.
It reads value=160 unit=mmHg
